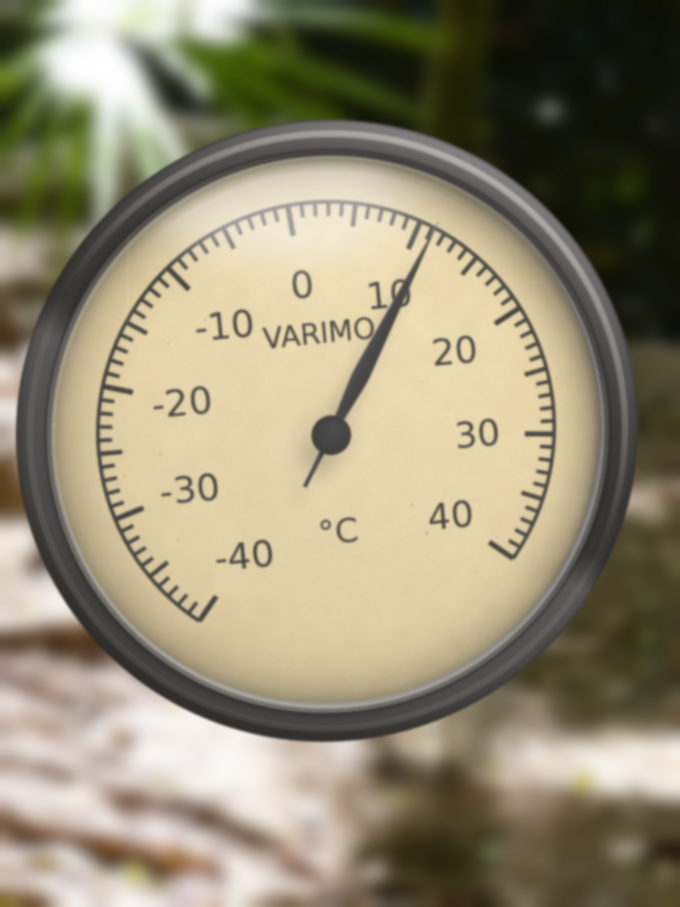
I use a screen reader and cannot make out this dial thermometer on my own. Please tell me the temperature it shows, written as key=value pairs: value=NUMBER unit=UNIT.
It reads value=11 unit=°C
